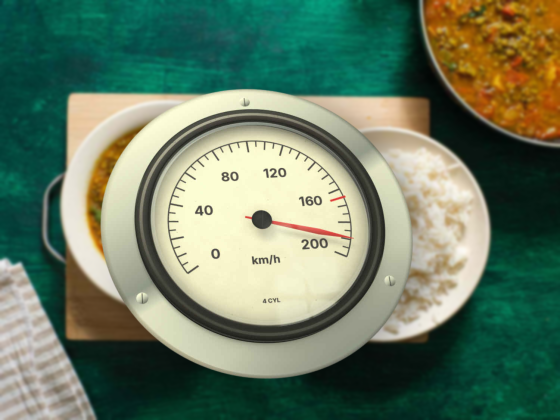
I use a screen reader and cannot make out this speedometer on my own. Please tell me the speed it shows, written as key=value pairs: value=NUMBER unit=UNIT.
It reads value=190 unit=km/h
